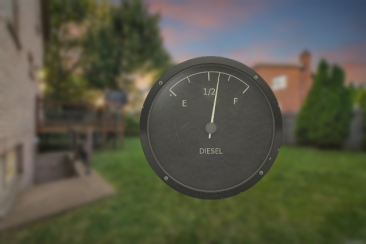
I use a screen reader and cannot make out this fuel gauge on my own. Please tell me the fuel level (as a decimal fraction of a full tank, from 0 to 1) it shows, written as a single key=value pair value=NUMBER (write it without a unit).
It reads value=0.625
